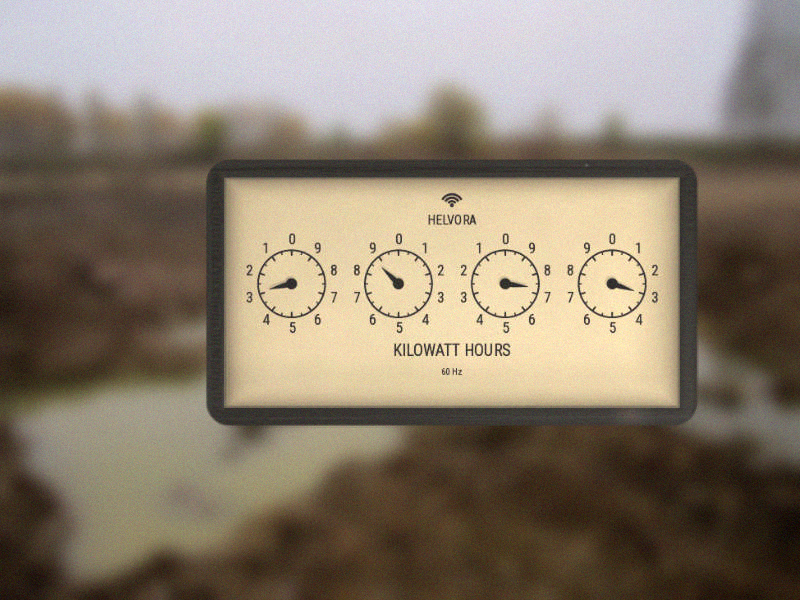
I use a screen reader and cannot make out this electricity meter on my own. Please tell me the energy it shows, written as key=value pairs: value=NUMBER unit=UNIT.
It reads value=2873 unit=kWh
